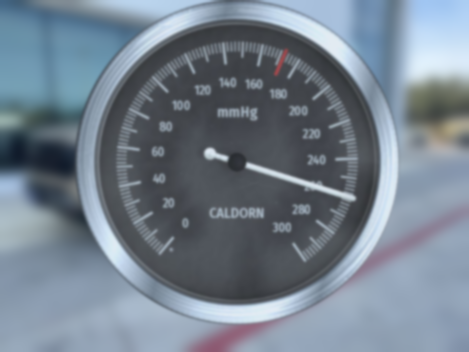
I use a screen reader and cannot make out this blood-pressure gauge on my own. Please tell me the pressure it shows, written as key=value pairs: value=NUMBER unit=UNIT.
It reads value=260 unit=mmHg
